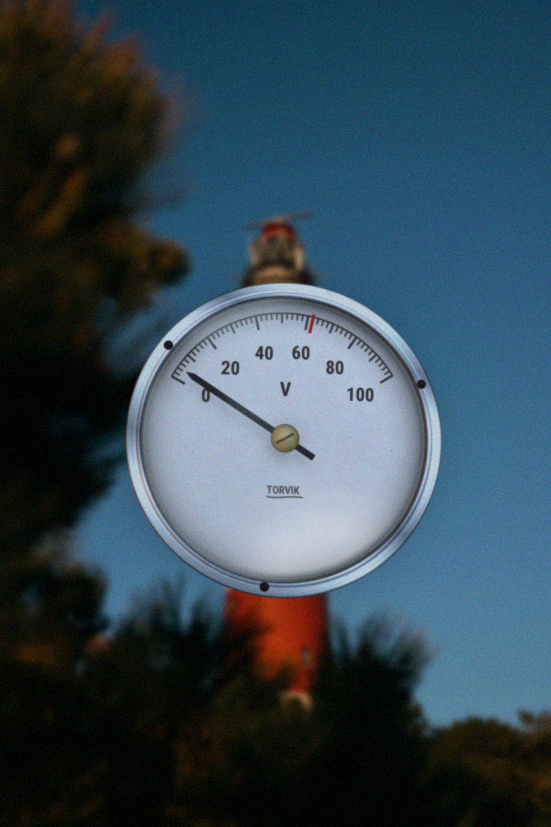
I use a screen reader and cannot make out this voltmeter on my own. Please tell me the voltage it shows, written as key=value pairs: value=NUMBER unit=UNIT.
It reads value=4 unit=V
